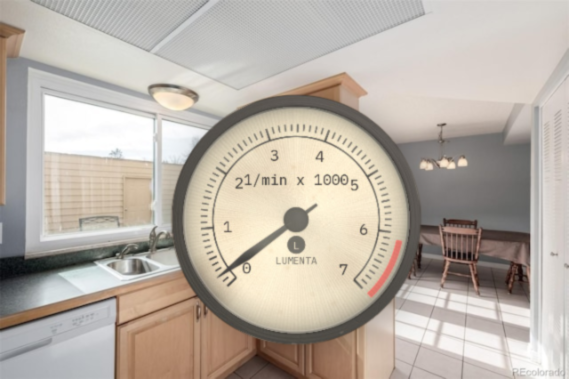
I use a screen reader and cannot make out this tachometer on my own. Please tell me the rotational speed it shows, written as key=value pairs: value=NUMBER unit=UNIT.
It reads value=200 unit=rpm
